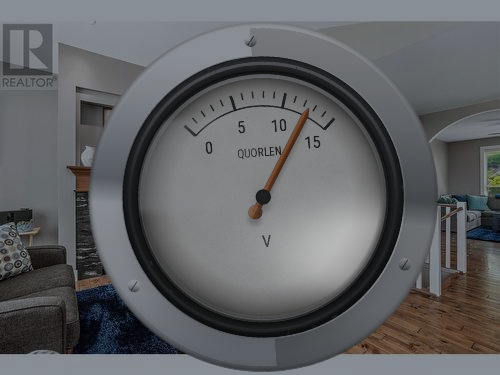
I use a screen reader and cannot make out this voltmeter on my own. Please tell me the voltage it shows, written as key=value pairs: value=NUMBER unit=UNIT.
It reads value=12.5 unit=V
